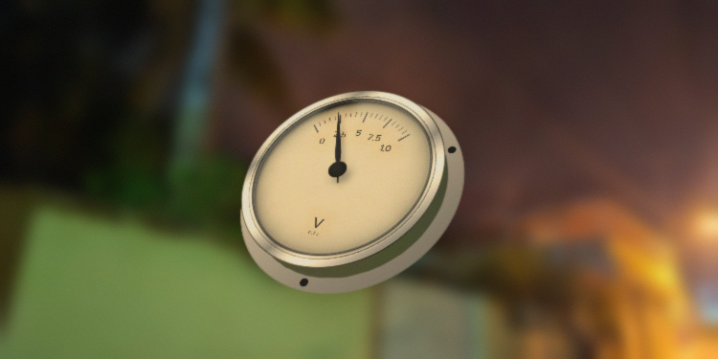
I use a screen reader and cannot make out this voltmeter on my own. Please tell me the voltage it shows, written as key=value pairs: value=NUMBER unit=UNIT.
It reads value=2.5 unit=V
